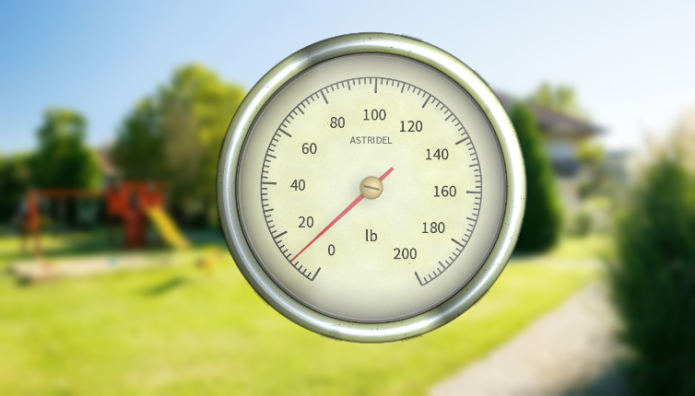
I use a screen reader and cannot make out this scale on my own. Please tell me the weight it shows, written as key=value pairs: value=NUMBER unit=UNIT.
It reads value=10 unit=lb
